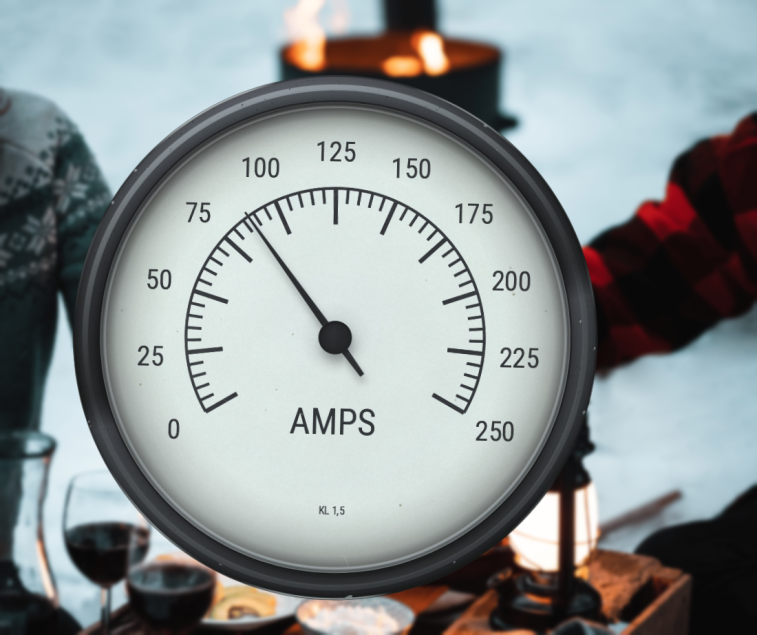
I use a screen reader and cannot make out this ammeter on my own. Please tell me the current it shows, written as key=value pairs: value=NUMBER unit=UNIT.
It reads value=87.5 unit=A
